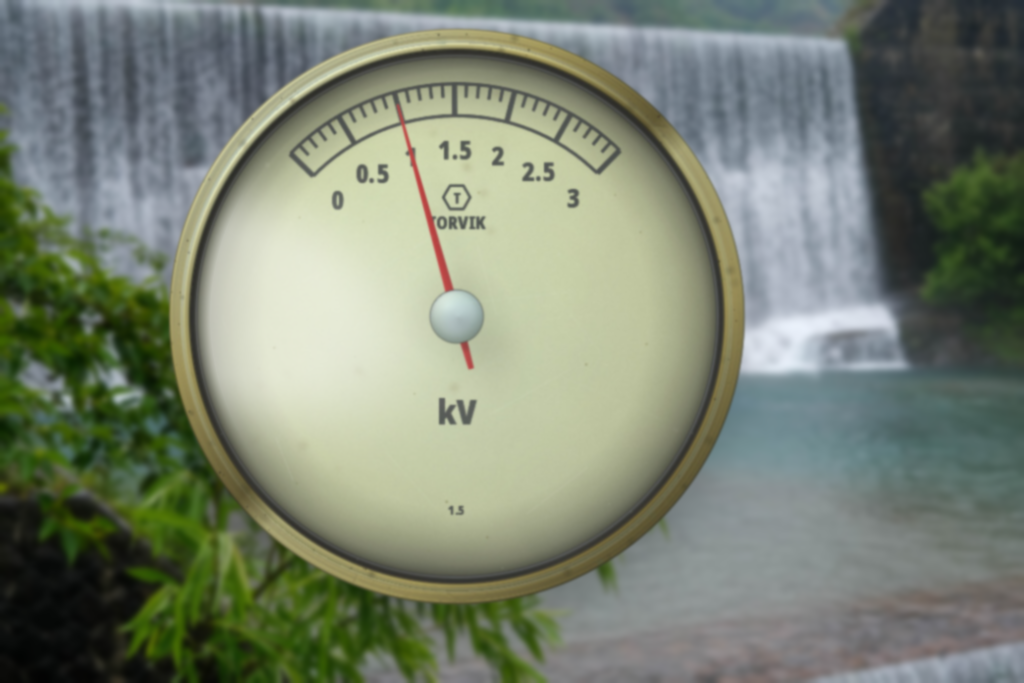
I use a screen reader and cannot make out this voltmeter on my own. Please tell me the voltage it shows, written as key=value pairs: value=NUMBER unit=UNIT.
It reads value=1 unit=kV
